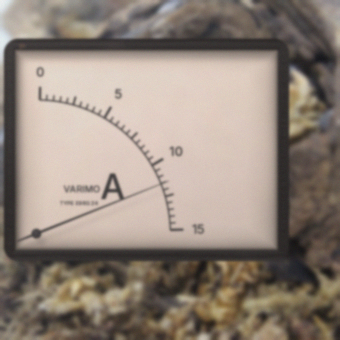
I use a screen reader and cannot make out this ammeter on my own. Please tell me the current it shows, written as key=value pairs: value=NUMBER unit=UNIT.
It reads value=11.5 unit=A
